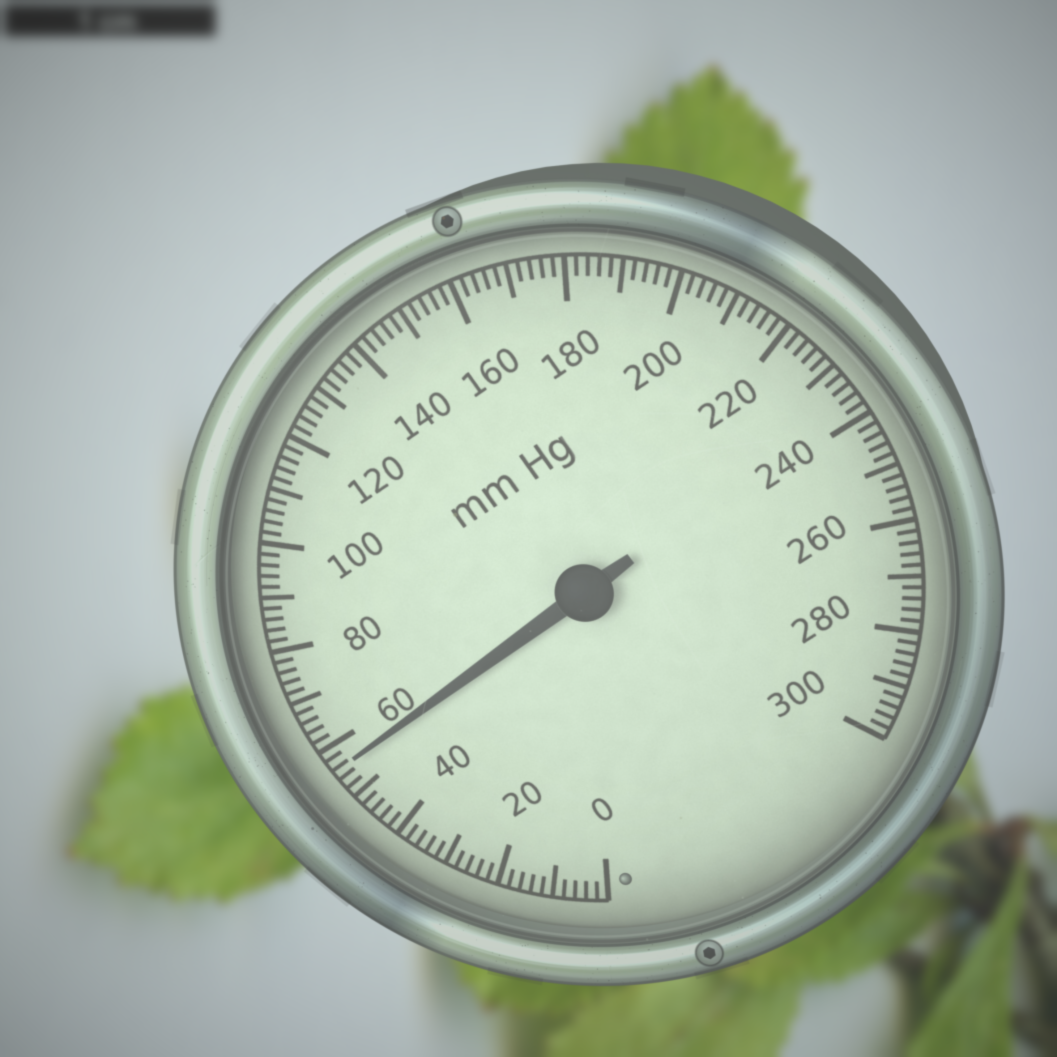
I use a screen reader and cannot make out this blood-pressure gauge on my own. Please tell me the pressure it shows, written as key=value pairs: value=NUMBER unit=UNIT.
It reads value=56 unit=mmHg
